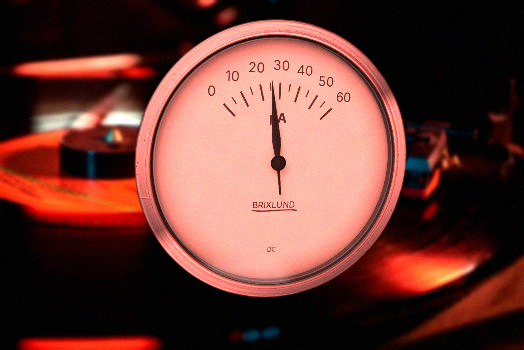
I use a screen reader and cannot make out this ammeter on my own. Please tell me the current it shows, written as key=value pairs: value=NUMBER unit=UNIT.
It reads value=25 unit=µA
